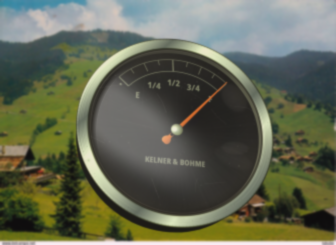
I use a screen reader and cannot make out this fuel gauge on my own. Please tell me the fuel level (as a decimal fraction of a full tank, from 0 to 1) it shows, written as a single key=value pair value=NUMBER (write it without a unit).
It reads value=1
